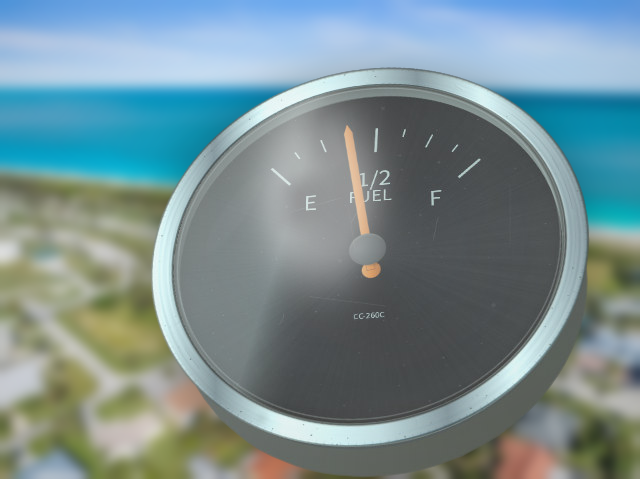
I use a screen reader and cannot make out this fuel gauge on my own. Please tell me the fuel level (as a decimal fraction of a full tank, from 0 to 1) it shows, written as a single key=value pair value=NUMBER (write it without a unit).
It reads value=0.375
